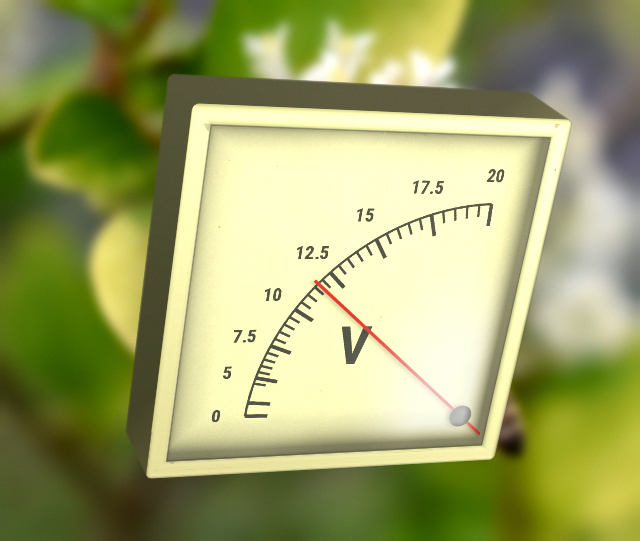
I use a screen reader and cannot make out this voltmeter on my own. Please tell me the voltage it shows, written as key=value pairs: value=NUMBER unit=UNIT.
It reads value=11.75 unit=V
